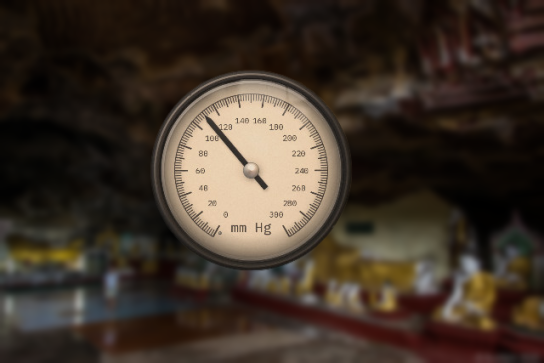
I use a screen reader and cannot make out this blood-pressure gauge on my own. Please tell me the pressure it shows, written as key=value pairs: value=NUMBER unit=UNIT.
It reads value=110 unit=mmHg
